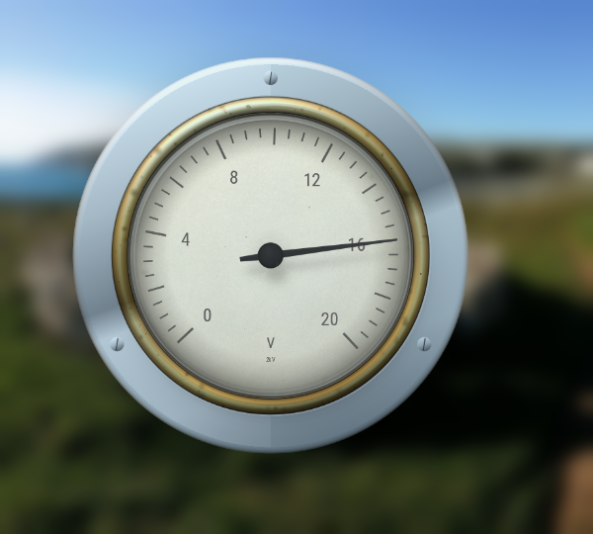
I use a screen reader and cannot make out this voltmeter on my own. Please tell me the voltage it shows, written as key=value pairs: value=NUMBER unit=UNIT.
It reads value=16 unit=V
